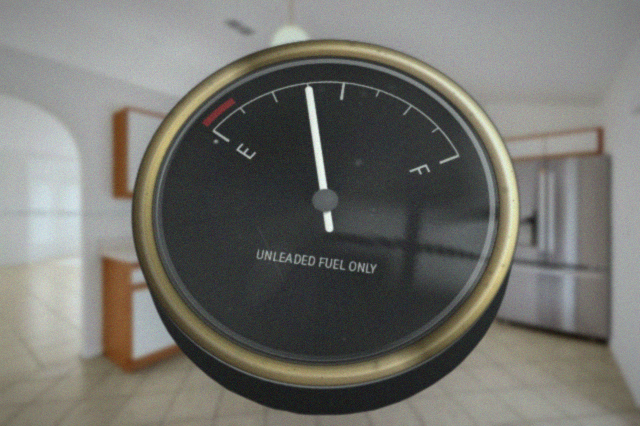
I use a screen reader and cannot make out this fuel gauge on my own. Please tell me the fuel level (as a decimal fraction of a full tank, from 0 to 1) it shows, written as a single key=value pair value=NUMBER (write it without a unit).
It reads value=0.375
